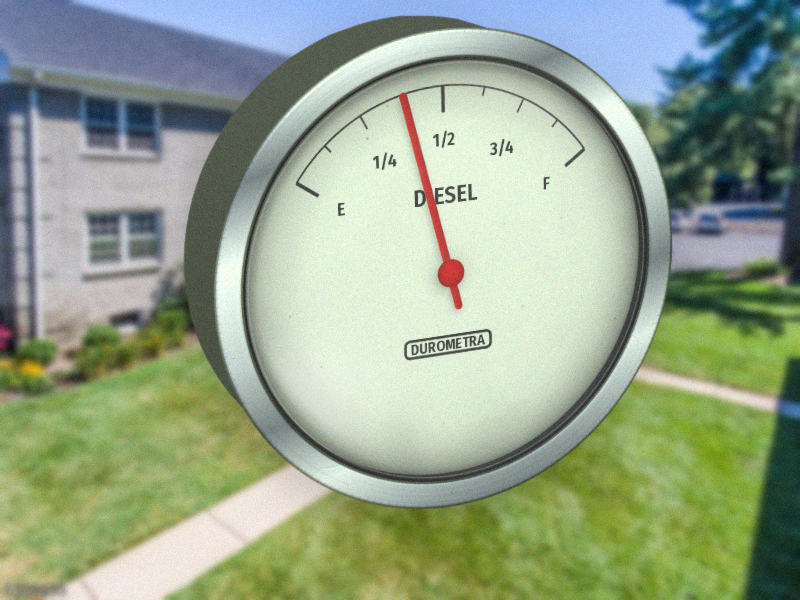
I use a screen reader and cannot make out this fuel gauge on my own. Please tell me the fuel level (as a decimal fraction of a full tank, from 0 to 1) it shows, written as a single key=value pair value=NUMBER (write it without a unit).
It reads value=0.375
